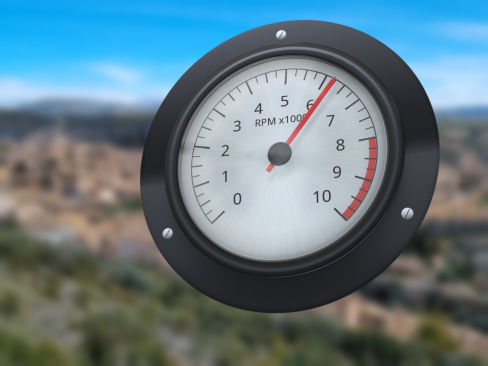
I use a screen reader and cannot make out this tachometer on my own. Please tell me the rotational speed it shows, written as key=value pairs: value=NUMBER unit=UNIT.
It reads value=6250 unit=rpm
